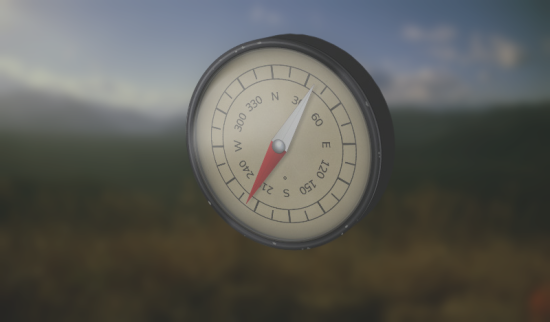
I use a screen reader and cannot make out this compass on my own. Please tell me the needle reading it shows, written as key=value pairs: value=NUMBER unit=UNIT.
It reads value=217.5 unit=°
